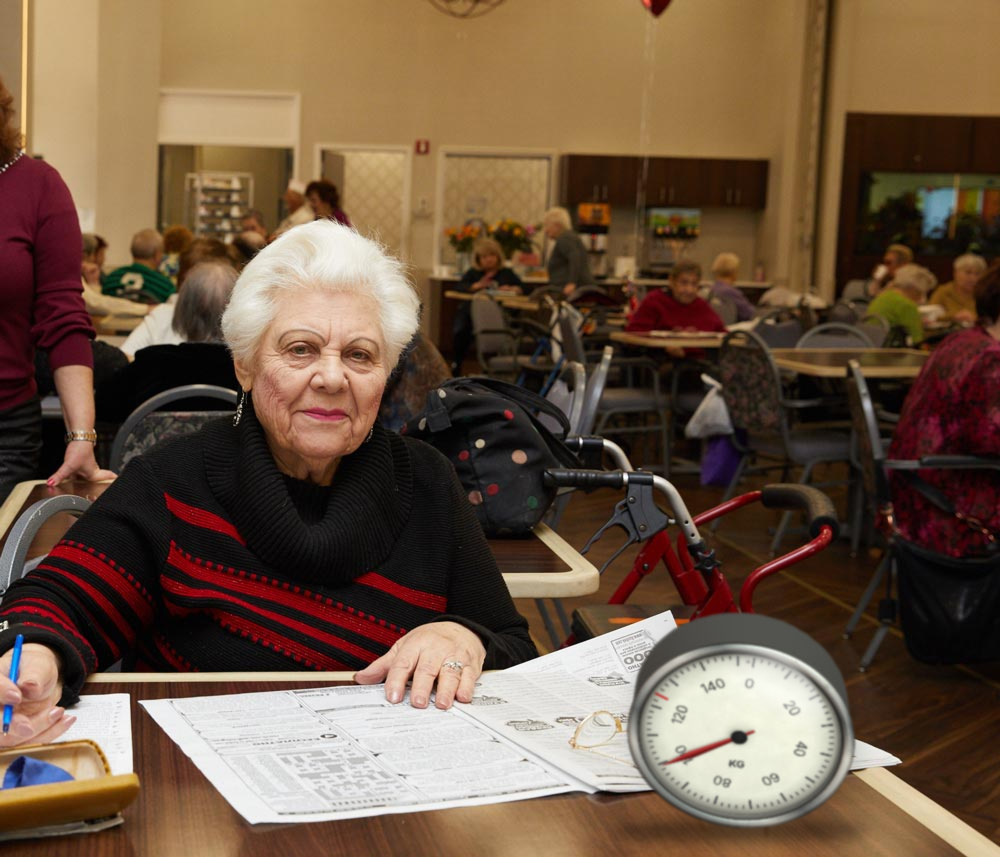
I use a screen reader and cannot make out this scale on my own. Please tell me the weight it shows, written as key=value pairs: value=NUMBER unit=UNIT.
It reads value=100 unit=kg
